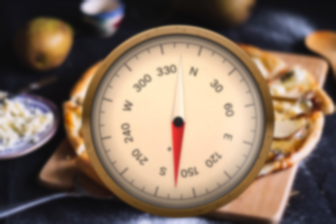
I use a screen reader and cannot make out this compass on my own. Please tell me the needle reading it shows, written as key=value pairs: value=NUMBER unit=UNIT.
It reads value=165 unit=°
